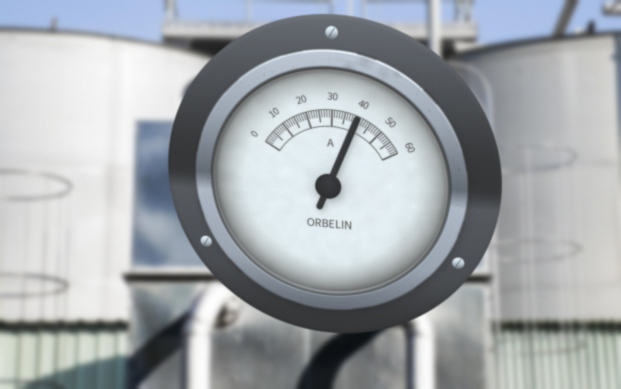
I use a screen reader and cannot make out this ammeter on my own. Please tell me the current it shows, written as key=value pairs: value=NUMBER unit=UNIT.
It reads value=40 unit=A
